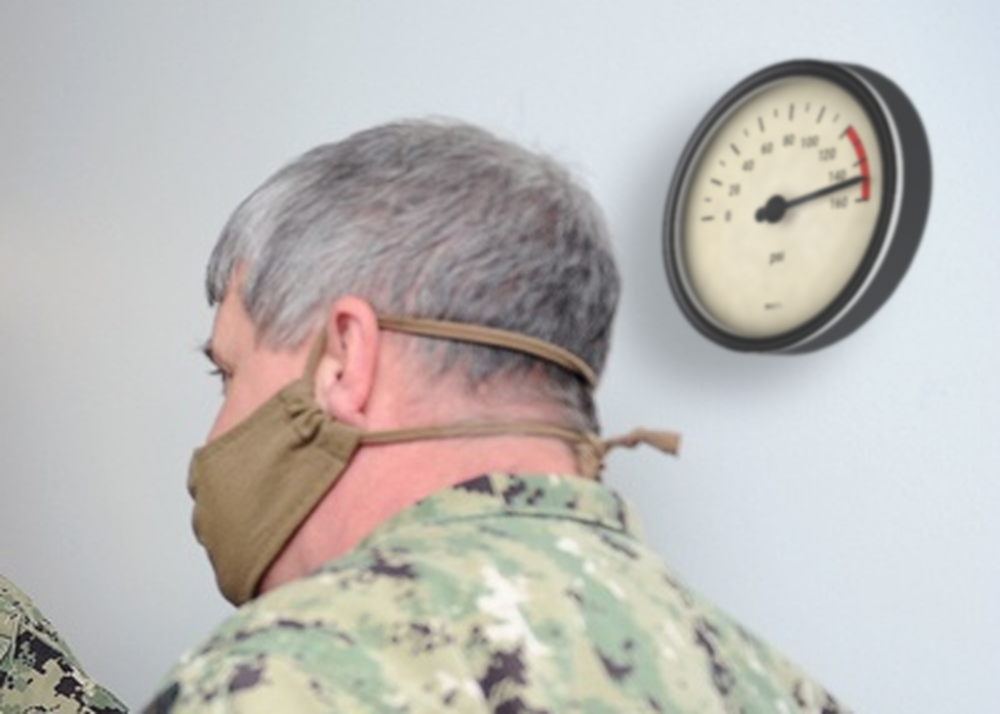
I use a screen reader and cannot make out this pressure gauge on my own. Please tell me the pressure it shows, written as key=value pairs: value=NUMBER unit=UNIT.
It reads value=150 unit=psi
